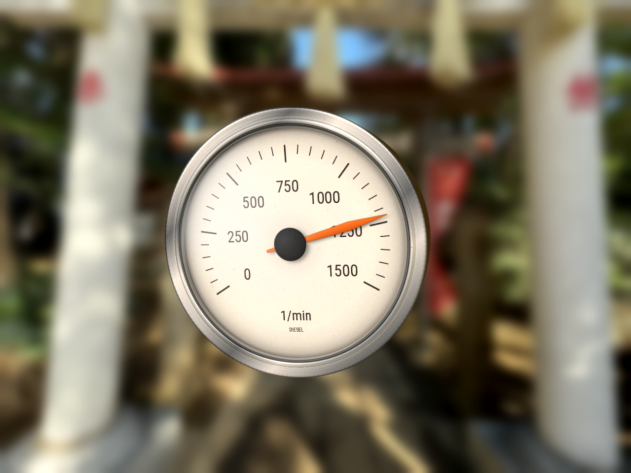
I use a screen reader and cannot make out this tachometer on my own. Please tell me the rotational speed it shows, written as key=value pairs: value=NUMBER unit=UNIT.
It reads value=1225 unit=rpm
